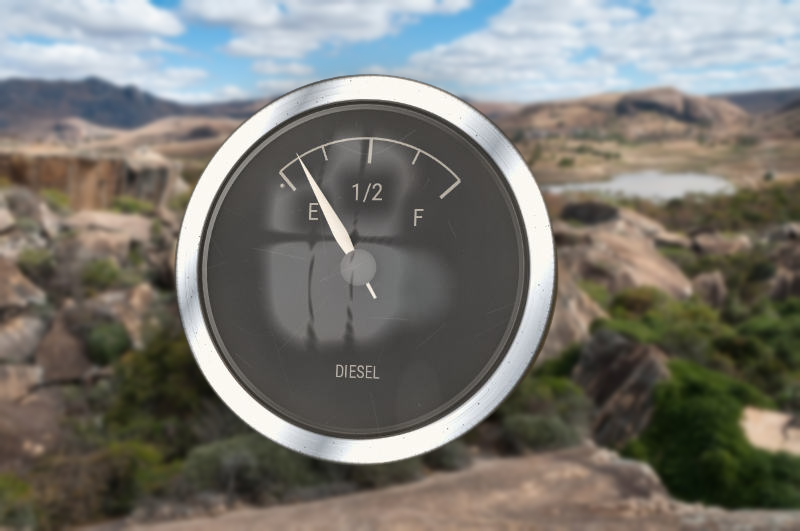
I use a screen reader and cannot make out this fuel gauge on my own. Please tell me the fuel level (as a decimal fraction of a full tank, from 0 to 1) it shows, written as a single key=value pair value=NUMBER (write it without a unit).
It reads value=0.125
